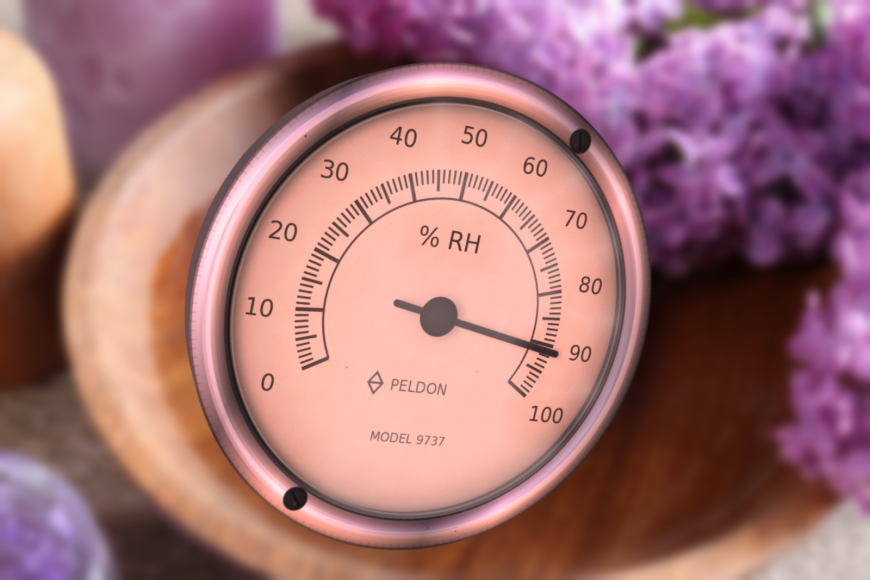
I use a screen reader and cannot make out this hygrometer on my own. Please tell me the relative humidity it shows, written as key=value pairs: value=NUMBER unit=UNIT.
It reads value=91 unit=%
